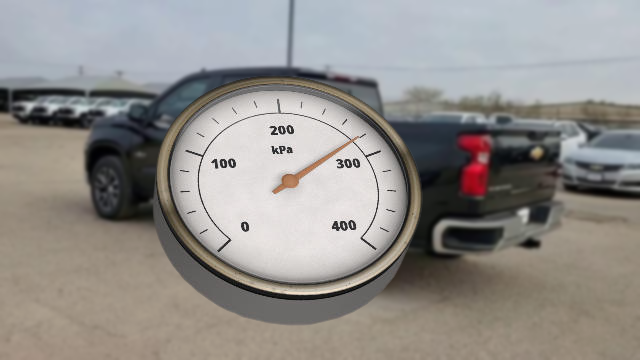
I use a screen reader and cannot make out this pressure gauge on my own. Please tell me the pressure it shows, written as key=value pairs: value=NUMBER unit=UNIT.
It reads value=280 unit=kPa
